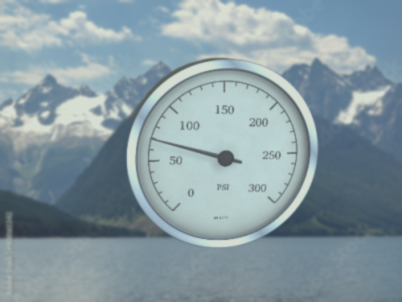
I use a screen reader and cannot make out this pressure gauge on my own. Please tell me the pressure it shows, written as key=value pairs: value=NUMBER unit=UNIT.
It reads value=70 unit=psi
